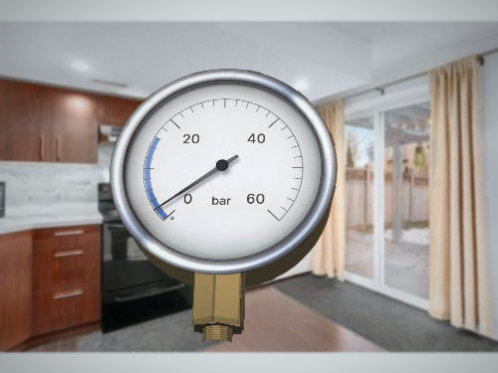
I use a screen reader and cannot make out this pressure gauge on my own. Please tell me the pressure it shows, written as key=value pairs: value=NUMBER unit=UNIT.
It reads value=2 unit=bar
